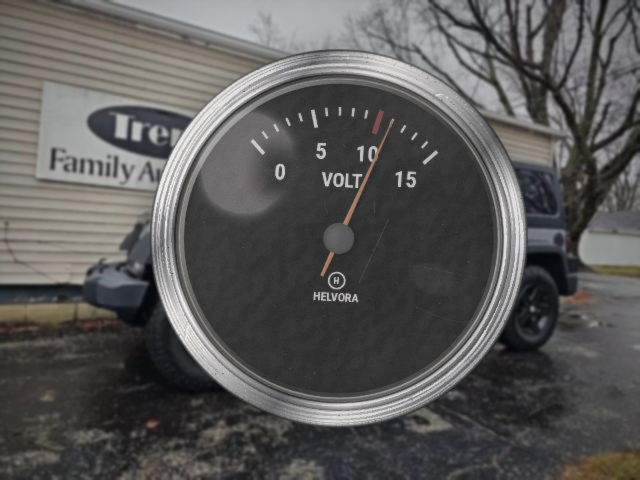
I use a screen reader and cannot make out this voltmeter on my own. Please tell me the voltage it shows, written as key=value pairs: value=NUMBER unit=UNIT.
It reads value=11 unit=V
